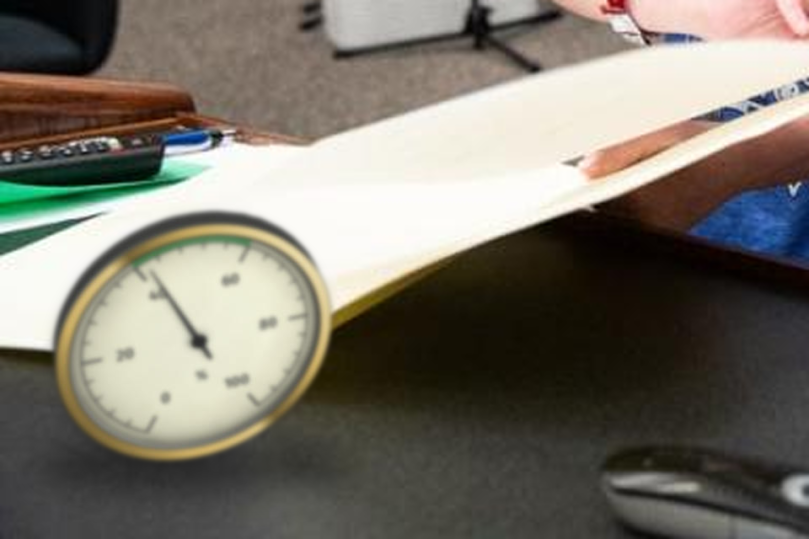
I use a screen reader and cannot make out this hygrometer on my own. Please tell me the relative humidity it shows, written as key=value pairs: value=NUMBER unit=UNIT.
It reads value=42 unit=%
